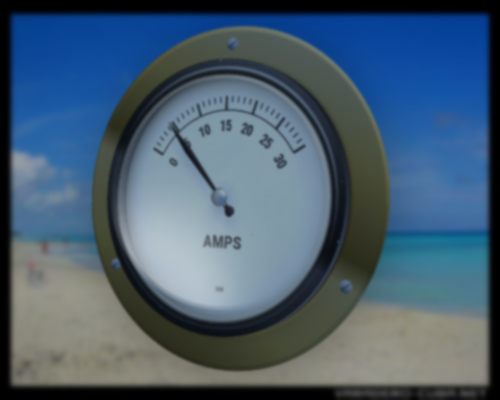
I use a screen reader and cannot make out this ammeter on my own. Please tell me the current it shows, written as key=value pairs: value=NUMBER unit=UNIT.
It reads value=5 unit=A
